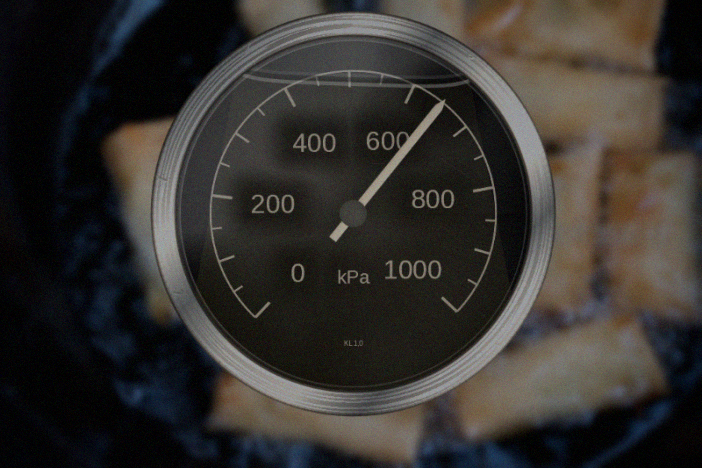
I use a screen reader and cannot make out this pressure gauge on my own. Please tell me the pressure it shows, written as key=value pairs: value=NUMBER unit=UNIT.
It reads value=650 unit=kPa
